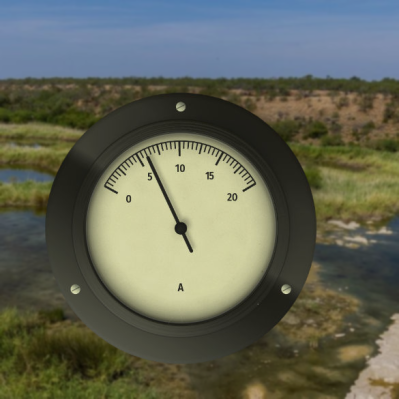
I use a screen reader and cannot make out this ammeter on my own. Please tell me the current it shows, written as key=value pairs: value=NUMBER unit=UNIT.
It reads value=6 unit=A
